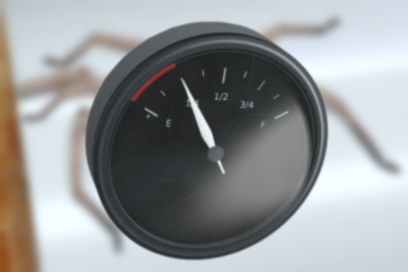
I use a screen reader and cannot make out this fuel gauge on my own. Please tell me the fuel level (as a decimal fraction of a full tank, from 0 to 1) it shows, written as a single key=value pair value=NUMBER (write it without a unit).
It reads value=0.25
